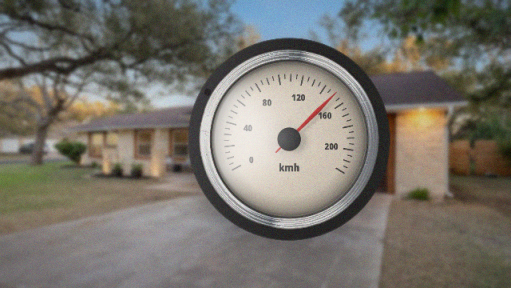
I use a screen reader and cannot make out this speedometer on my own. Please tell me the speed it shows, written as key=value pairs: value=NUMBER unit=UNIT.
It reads value=150 unit=km/h
